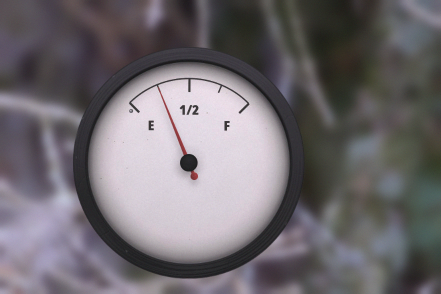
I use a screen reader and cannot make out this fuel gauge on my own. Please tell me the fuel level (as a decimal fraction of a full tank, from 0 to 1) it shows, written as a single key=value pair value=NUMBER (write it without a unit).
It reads value=0.25
